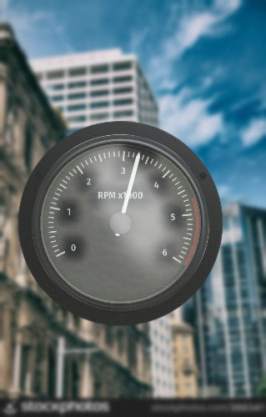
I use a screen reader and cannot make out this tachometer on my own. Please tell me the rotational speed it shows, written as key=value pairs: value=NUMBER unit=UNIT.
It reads value=3300 unit=rpm
